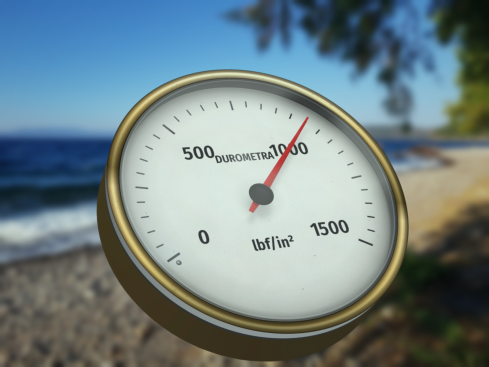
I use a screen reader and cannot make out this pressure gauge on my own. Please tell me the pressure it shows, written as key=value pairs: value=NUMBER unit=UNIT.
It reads value=1000 unit=psi
